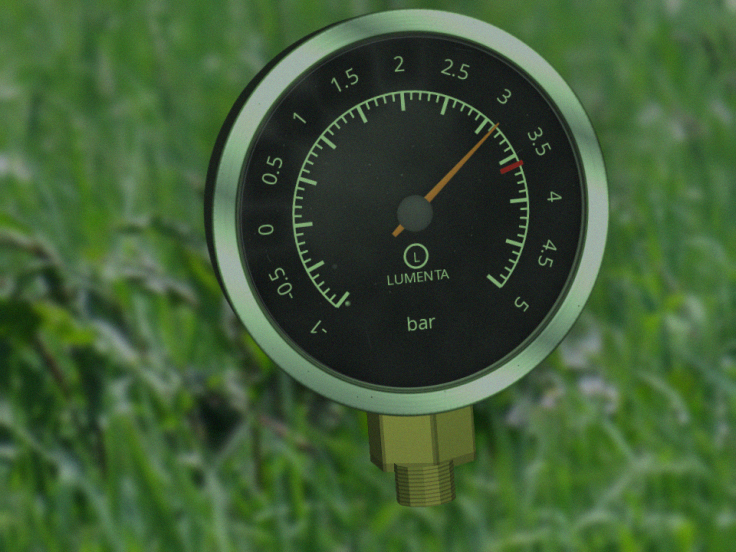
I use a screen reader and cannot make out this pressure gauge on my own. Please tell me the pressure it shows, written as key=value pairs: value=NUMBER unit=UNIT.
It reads value=3.1 unit=bar
